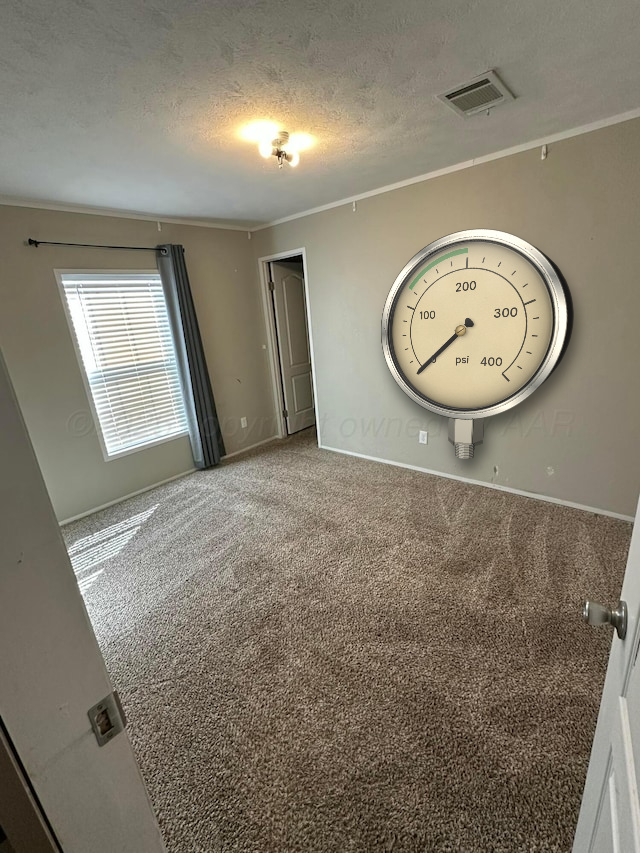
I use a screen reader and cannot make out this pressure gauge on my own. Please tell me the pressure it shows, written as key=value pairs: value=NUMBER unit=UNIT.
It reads value=0 unit=psi
